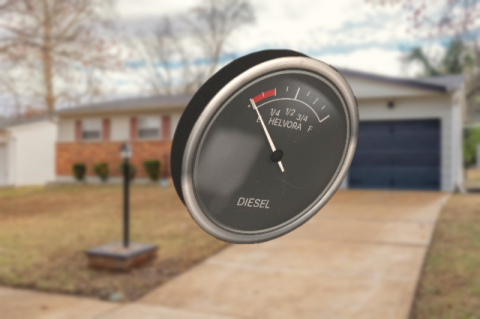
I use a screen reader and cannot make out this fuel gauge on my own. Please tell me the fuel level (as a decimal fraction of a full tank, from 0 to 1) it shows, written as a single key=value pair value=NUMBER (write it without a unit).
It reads value=0
